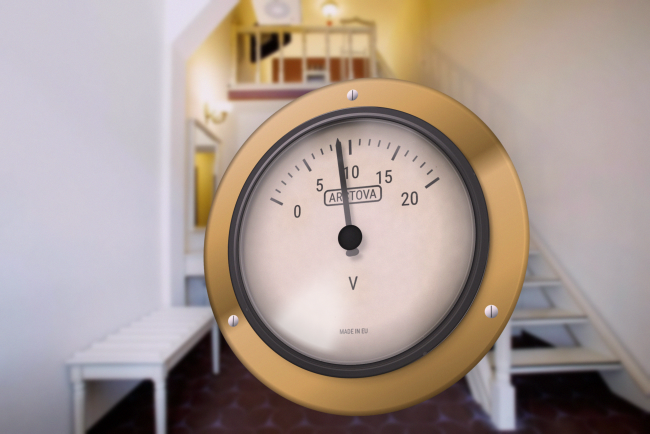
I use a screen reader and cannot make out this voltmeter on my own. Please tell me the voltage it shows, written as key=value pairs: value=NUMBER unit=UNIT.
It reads value=9 unit=V
